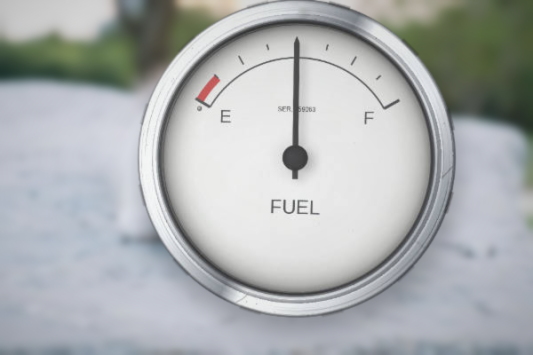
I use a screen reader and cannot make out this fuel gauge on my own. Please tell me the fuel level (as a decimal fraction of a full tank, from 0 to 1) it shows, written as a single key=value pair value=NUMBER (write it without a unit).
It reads value=0.5
